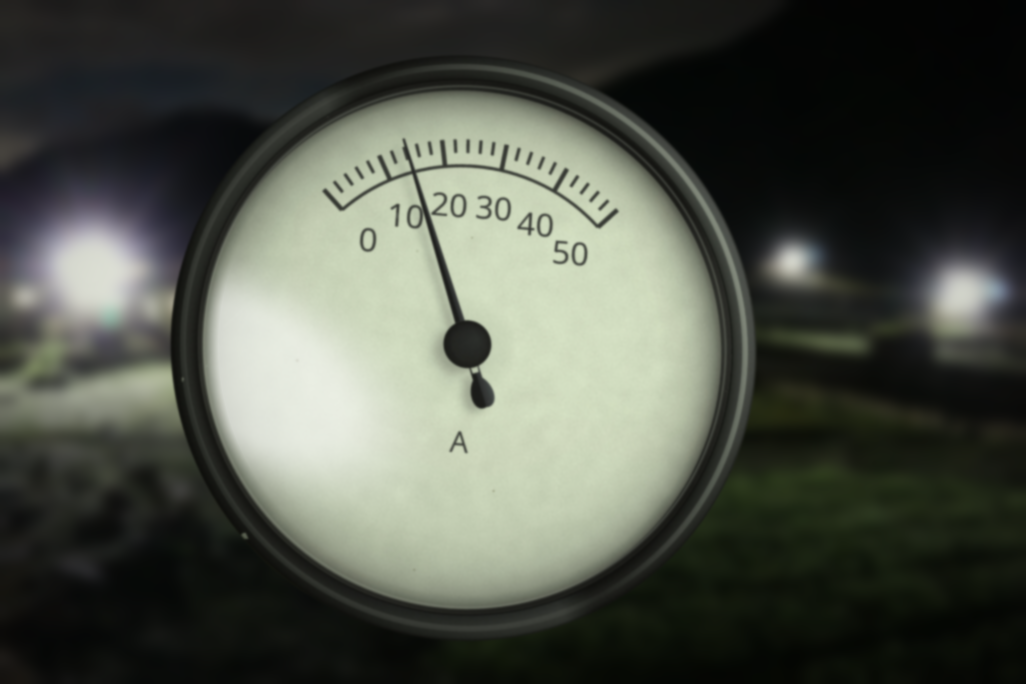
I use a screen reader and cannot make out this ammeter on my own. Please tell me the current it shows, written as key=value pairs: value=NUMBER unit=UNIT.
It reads value=14 unit=A
